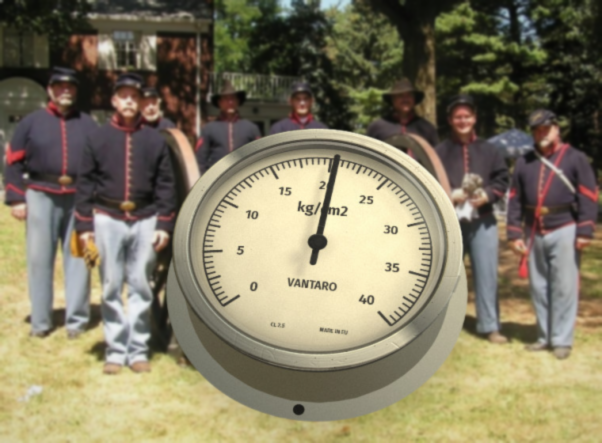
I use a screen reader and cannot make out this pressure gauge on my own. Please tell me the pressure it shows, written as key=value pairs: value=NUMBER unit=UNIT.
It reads value=20.5 unit=kg/cm²
